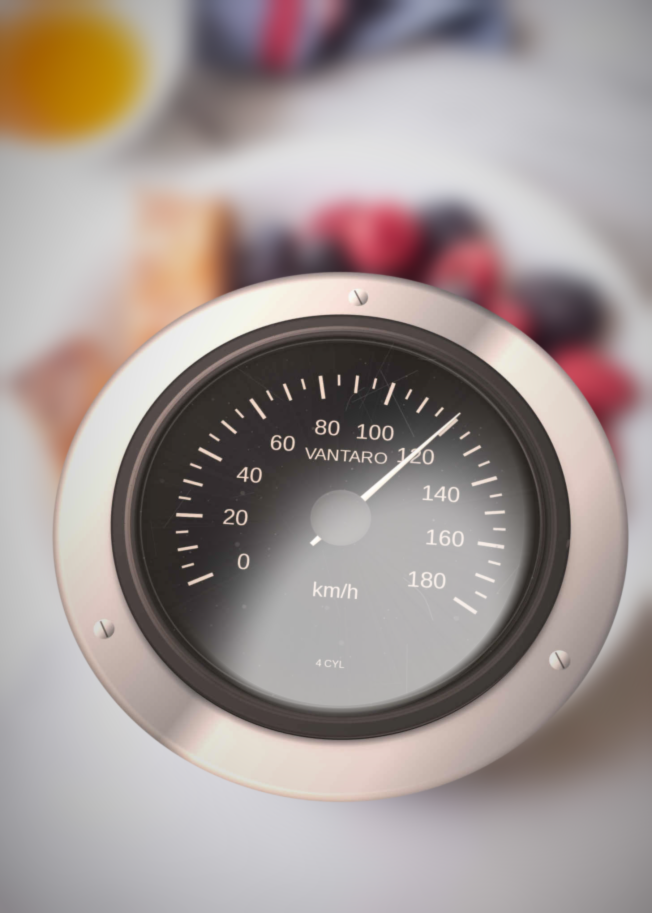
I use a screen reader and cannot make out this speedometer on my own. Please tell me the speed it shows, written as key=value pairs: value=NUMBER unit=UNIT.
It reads value=120 unit=km/h
